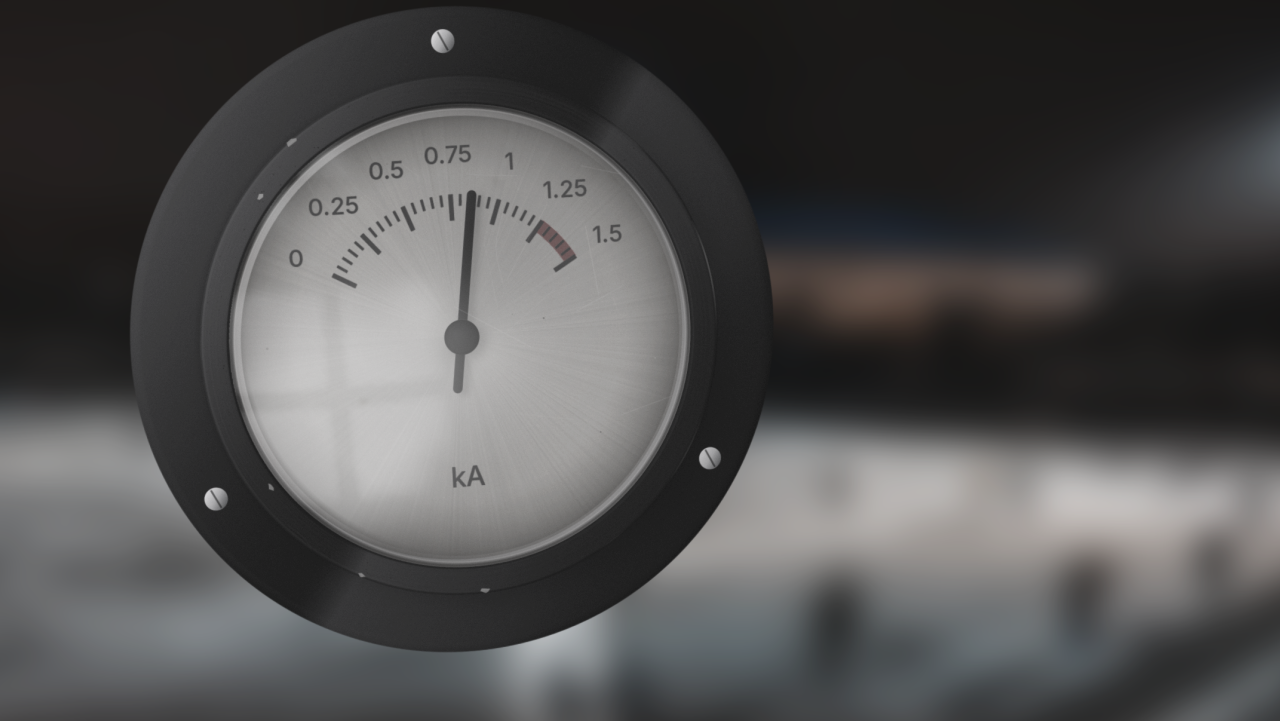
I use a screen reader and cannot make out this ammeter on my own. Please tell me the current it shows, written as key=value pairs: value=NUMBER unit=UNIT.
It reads value=0.85 unit=kA
